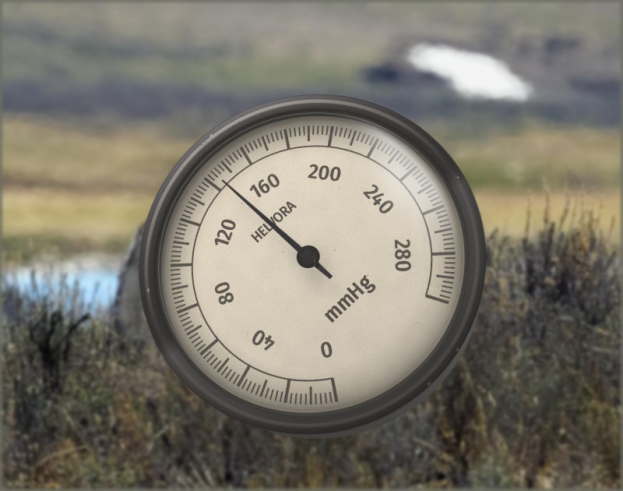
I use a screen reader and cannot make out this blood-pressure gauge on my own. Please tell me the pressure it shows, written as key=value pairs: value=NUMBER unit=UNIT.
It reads value=144 unit=mmHg
